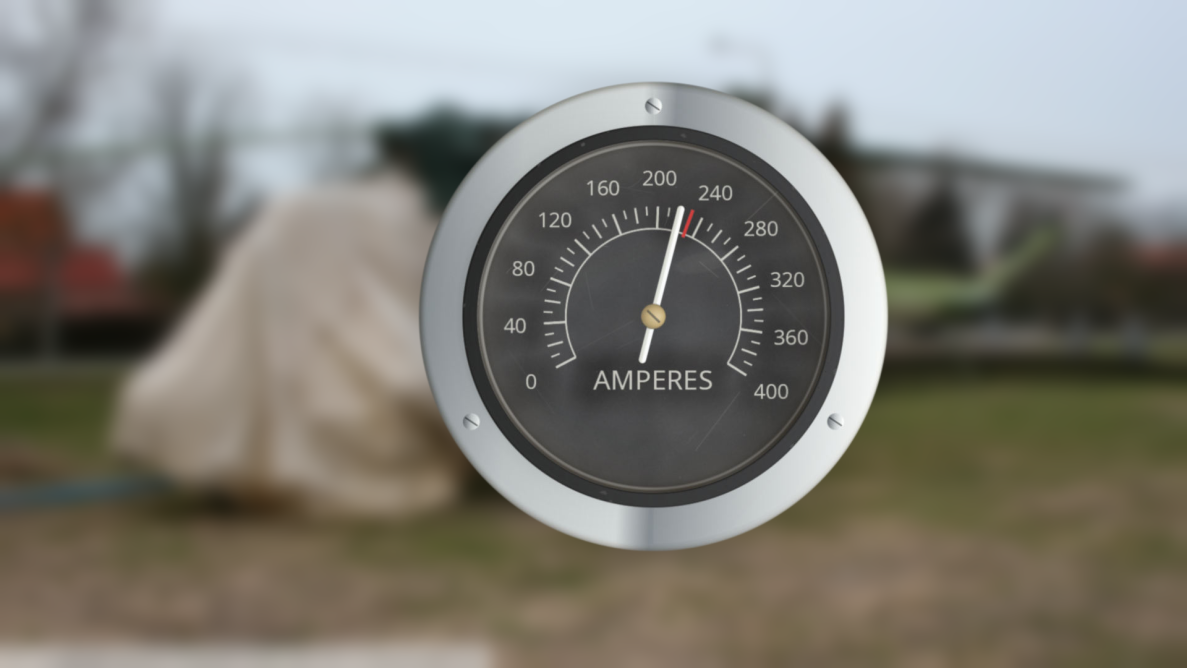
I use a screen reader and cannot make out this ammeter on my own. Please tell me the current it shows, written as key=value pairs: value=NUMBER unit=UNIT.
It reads value=220 unit=A
